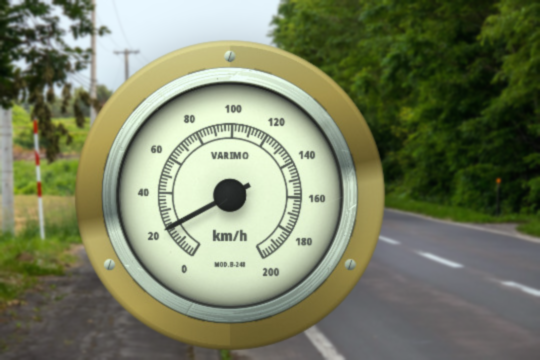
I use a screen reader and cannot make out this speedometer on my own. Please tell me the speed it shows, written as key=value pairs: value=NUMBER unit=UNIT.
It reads value=20 unit=km/h
